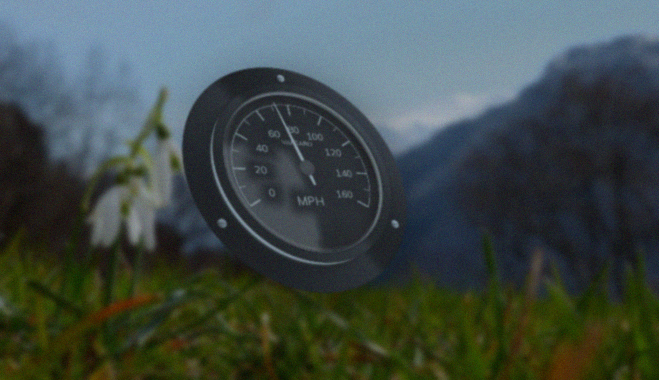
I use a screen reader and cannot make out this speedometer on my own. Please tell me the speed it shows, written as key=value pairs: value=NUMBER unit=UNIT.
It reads value=70 unit=mph
